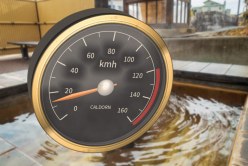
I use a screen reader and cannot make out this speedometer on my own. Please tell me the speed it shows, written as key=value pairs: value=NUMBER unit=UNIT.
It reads value=15 unit=km/h
